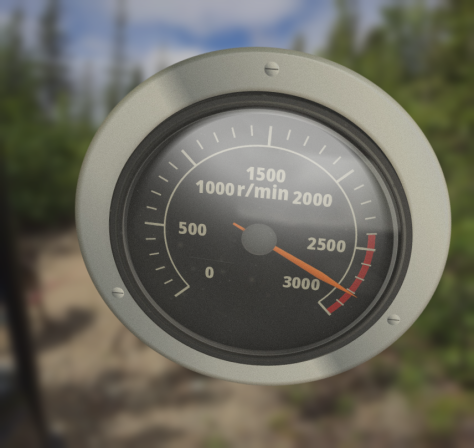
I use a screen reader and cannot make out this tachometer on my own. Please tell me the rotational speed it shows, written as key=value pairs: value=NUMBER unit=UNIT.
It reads value=2800 unit=rpm
